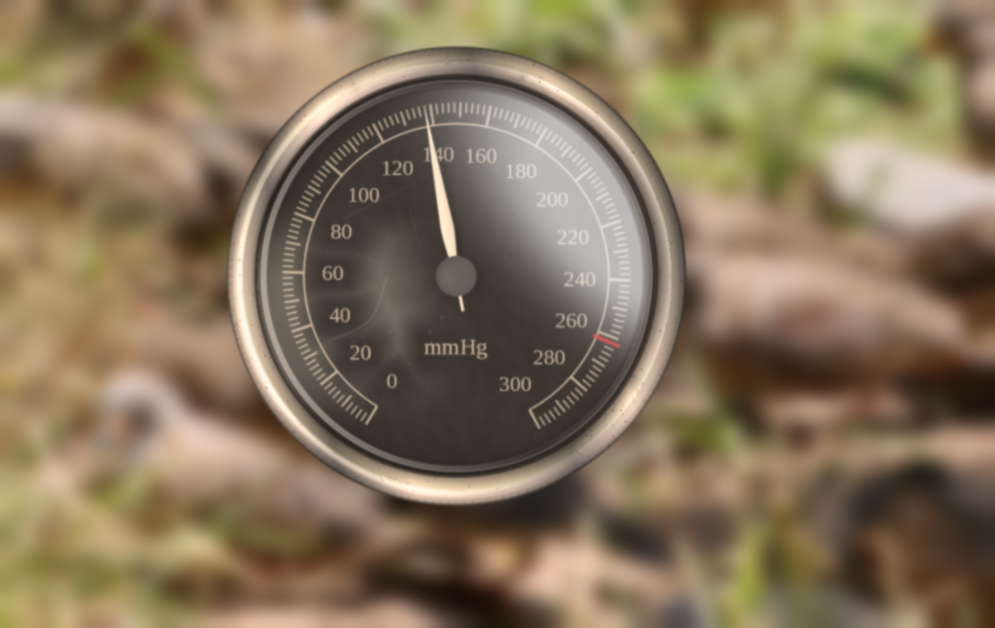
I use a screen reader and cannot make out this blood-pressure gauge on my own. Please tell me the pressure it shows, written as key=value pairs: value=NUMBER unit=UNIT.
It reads value=138 unit=mmHg
